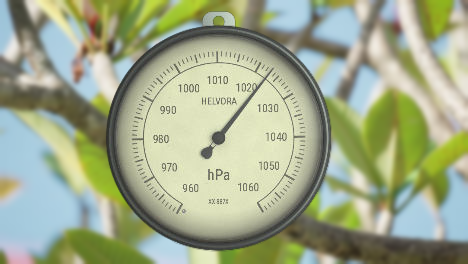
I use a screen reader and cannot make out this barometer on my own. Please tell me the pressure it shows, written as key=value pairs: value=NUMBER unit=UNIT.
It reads value=1023 unit=hPa
